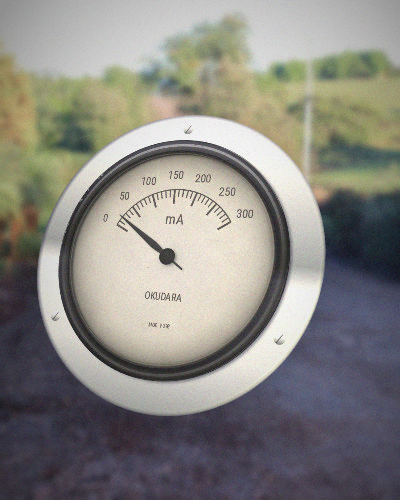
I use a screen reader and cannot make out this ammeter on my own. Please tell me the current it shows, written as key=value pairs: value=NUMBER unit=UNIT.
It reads value=20 unit=mA
